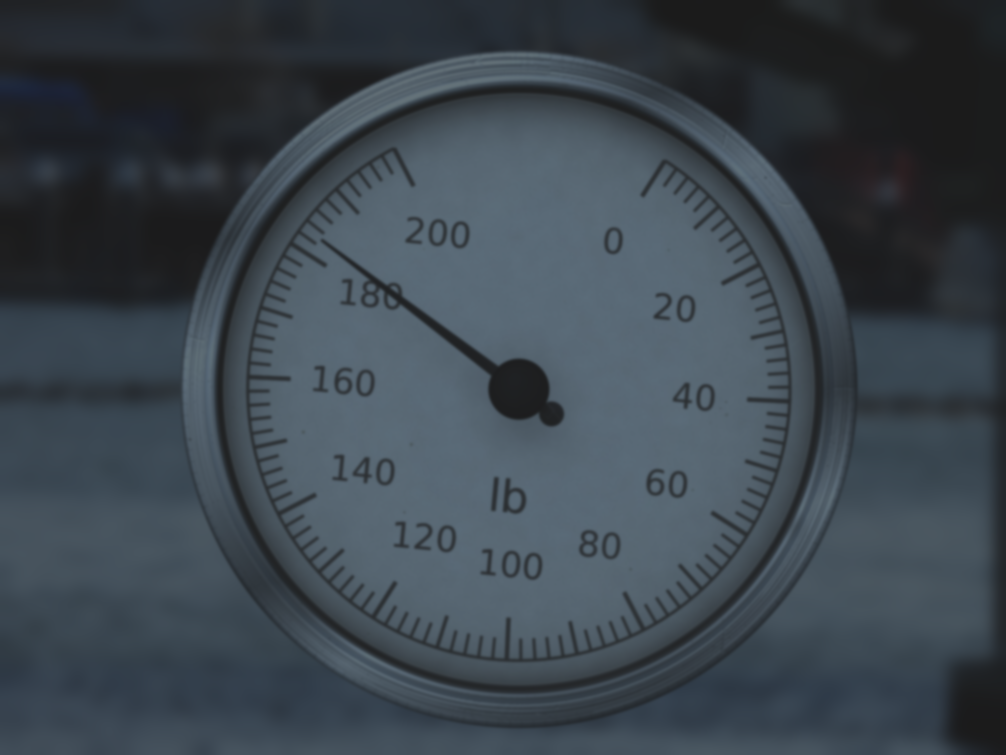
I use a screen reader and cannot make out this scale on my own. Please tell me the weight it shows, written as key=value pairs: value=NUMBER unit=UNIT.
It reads value=183 unit=lb
